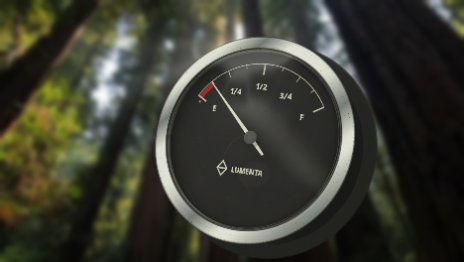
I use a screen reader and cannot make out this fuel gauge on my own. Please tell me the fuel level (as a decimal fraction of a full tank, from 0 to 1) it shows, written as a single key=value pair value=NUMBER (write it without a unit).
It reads value=0.125
